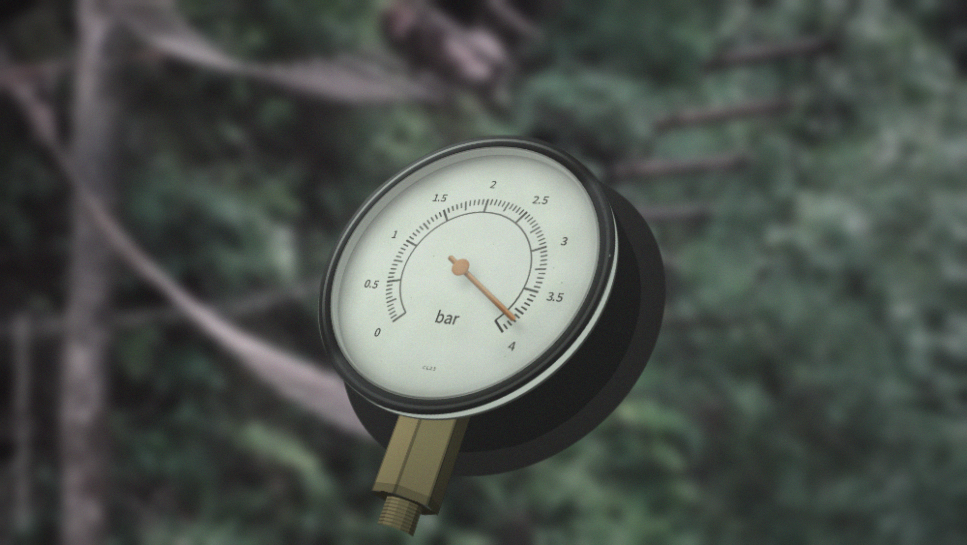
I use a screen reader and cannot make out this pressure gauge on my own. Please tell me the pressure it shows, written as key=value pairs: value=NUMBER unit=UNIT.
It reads value=3.85 unit=bar
